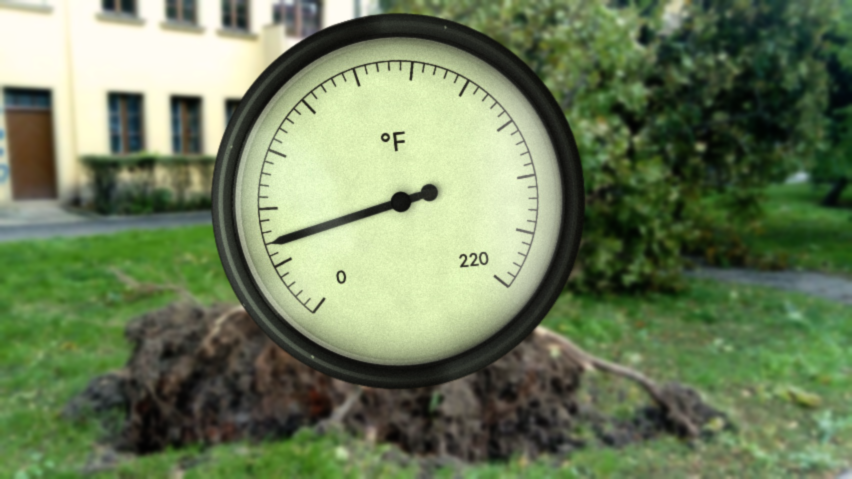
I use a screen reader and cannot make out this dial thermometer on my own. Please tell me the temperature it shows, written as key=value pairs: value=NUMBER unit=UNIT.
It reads value=28 unit=°F
